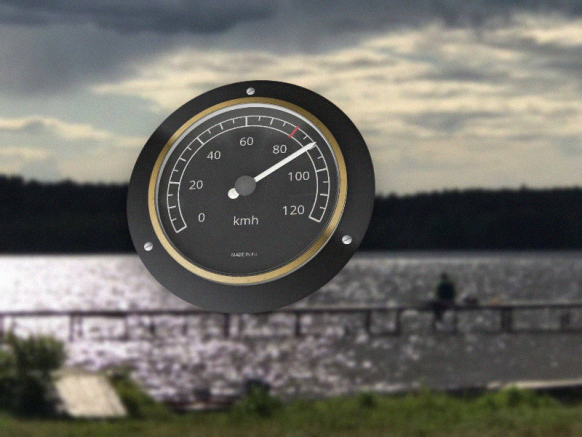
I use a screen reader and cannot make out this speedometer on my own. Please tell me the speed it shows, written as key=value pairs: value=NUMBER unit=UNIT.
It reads value=90 unit=km/h
